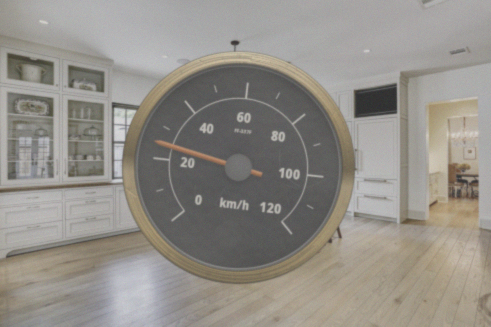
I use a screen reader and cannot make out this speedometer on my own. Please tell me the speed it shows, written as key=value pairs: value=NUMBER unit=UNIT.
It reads value=25 unit=km/h
